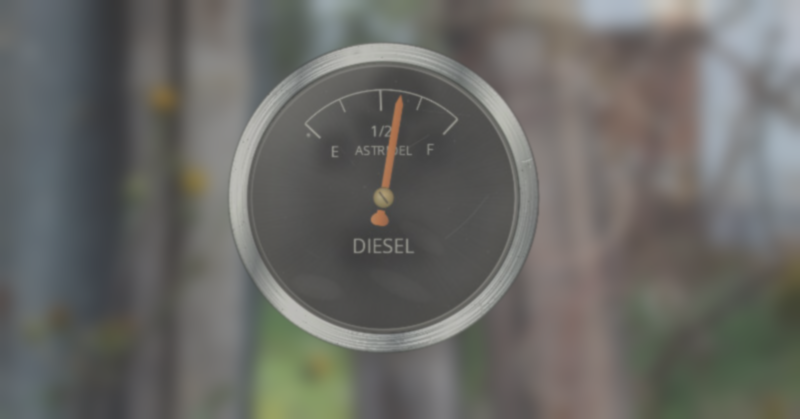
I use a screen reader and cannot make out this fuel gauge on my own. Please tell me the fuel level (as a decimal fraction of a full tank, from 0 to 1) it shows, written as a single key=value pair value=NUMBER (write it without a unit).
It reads value=0.625
